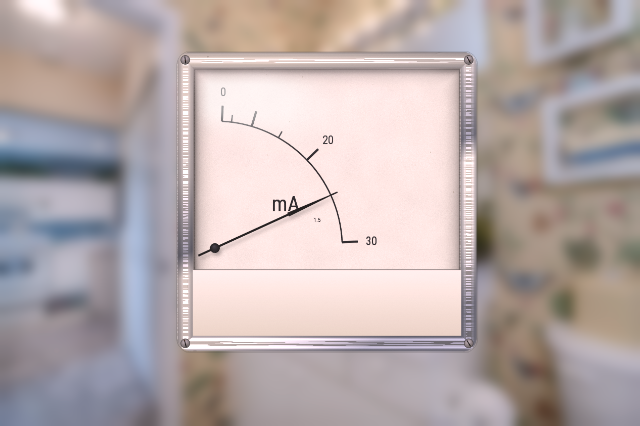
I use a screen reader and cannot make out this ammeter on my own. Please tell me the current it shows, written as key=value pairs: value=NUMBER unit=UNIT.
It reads value=25 unit=mA
